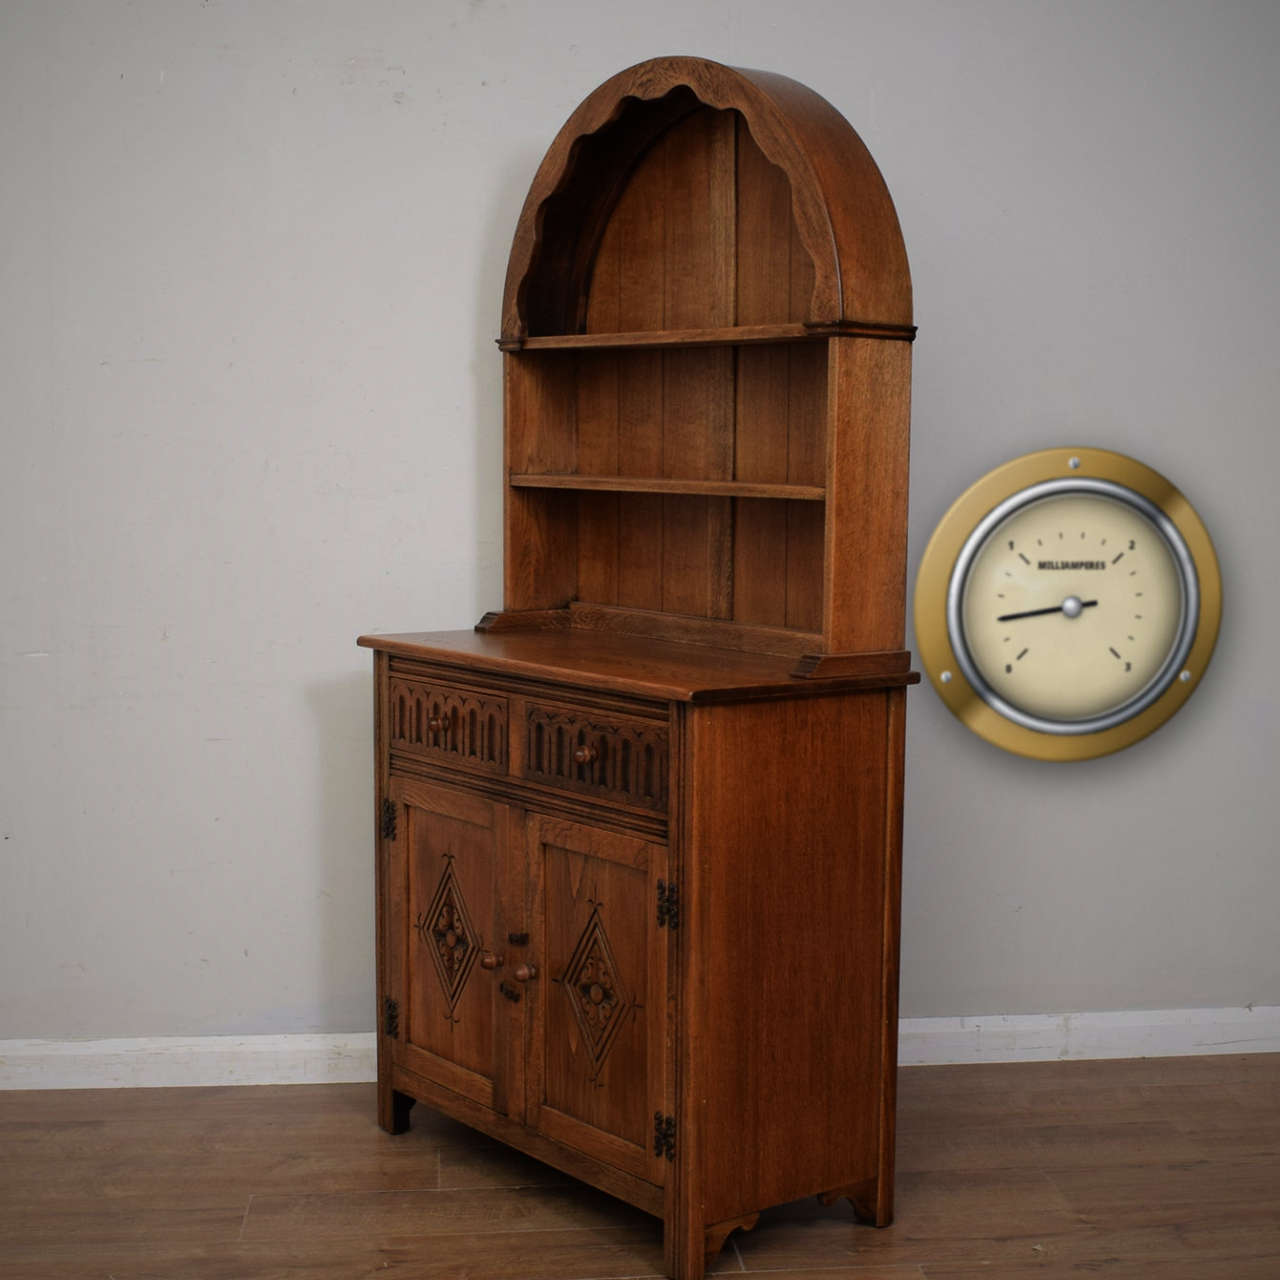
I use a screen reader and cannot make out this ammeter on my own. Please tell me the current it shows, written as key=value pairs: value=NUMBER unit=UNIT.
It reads value=0.4 unit=mA
